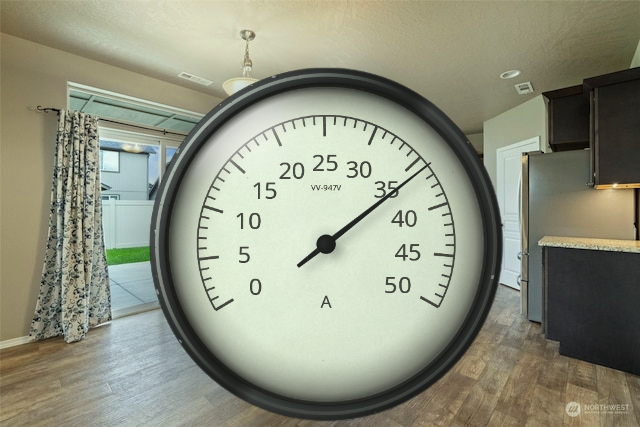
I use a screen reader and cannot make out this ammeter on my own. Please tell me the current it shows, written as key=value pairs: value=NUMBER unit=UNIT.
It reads value=36 unit=A
